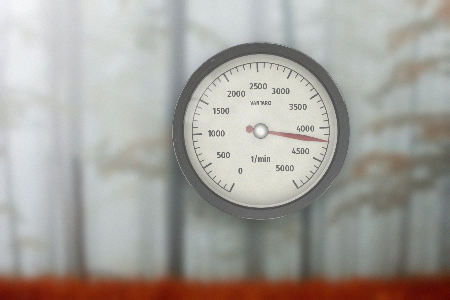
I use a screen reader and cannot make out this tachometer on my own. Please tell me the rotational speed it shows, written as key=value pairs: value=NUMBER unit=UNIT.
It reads value=4200 unit=rpm
